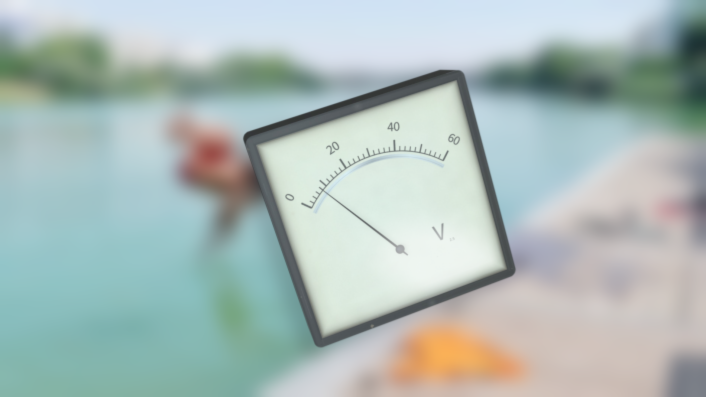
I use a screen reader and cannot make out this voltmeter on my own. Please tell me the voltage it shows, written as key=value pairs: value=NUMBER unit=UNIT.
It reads value=8 unit=V
